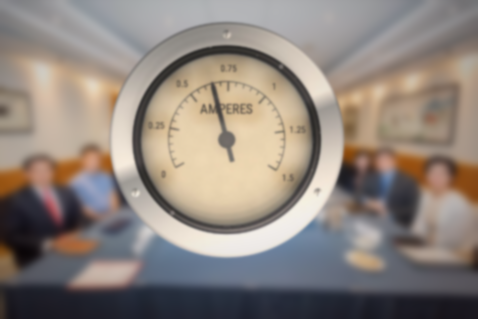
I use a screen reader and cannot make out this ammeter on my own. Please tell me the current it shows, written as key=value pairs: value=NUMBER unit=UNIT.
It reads value=0.65 unit=A
